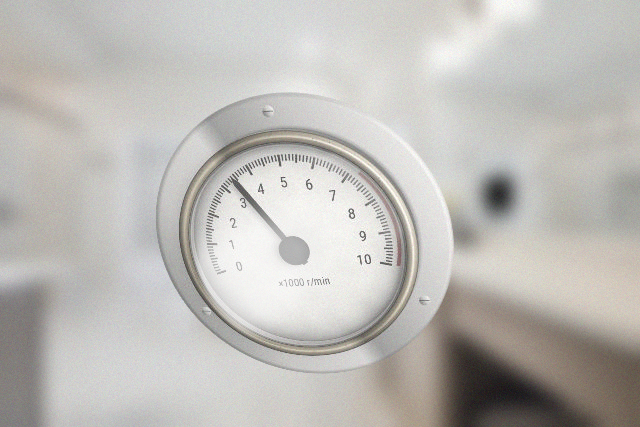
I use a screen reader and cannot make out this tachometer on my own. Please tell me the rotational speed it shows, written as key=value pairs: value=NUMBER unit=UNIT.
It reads value=3500 unit=rpm
